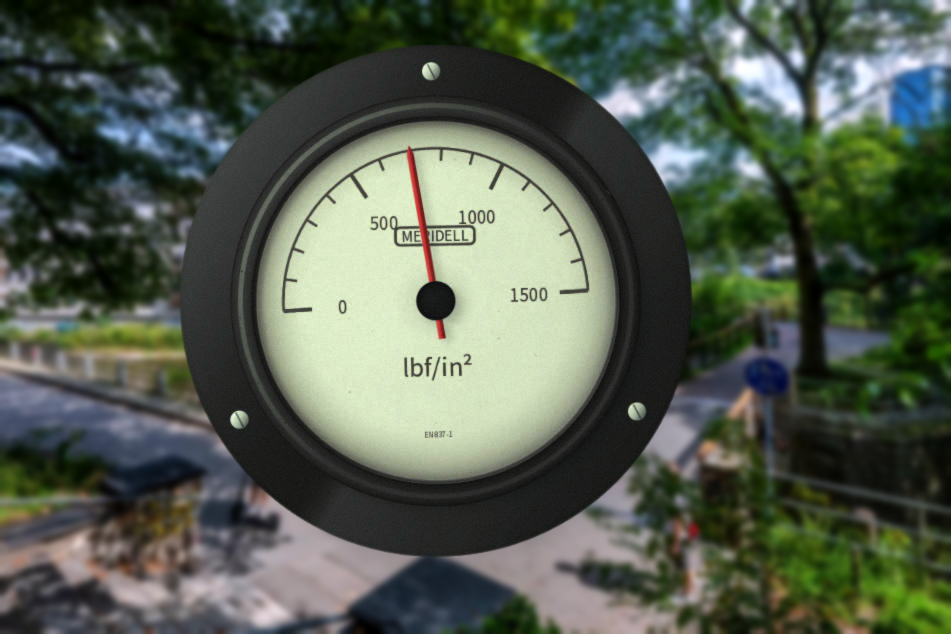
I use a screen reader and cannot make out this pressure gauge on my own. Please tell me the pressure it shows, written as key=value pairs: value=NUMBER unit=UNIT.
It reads value=700 unit=psi
